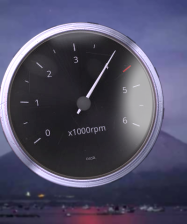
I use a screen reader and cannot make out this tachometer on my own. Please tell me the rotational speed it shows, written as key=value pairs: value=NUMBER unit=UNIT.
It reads value=4000 unit=rpm
